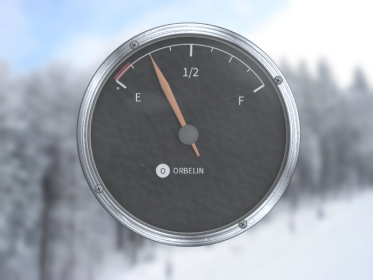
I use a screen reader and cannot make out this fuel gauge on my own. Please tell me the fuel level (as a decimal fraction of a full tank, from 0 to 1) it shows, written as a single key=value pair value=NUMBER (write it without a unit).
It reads value=0.25
